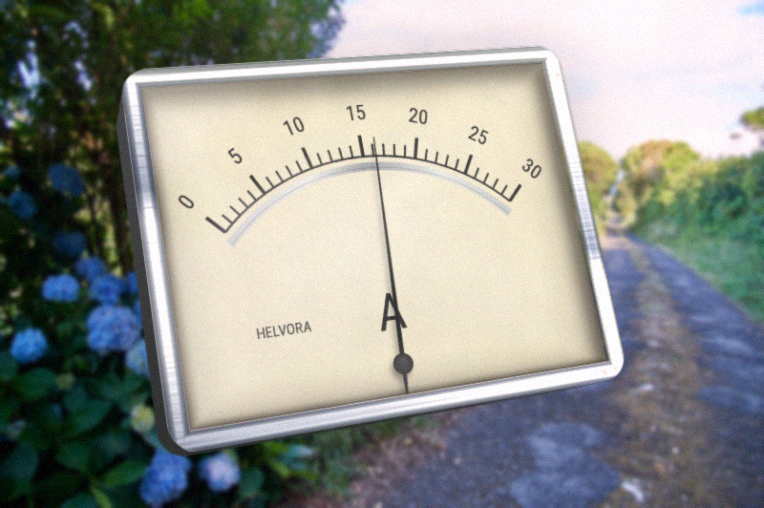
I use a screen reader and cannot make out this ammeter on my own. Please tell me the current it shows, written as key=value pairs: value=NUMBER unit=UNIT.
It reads value=16 unit=A
